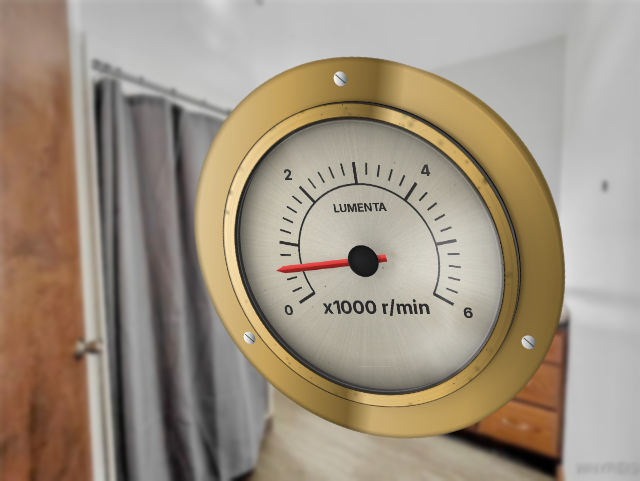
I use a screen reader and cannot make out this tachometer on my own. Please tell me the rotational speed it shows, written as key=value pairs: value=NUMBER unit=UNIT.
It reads value=600 unit=rpm
